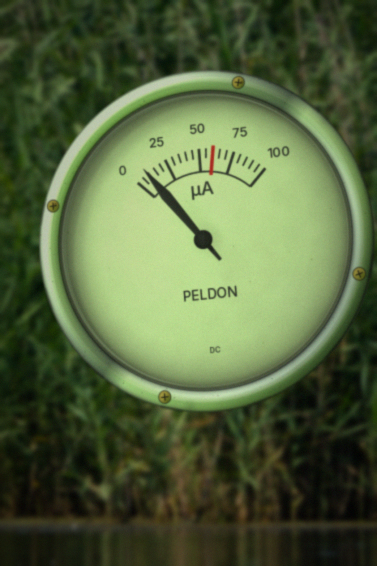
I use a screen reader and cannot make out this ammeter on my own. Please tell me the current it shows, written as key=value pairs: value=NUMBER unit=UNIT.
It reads value=10 unit=µA
